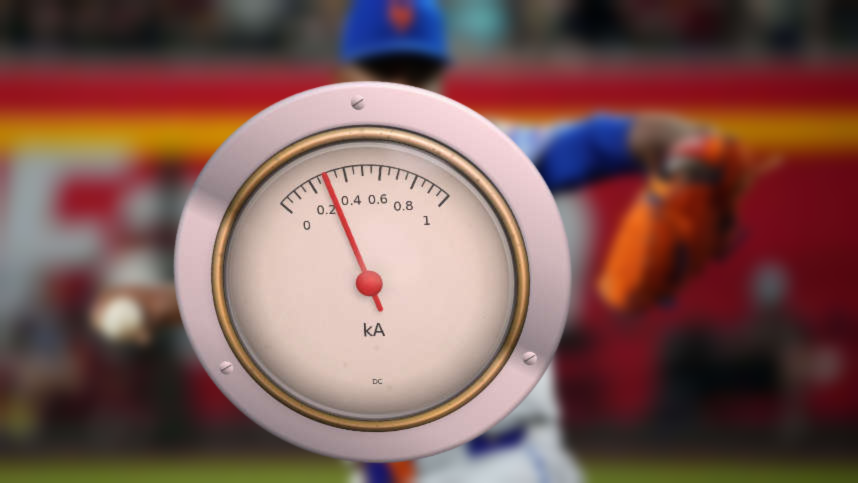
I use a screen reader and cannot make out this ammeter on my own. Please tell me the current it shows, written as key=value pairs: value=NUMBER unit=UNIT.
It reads value=0.3 unit=kA
